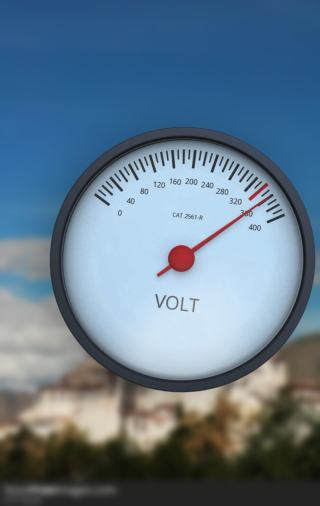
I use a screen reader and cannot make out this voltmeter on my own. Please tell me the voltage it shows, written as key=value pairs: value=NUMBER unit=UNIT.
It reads value=360 unit=V
